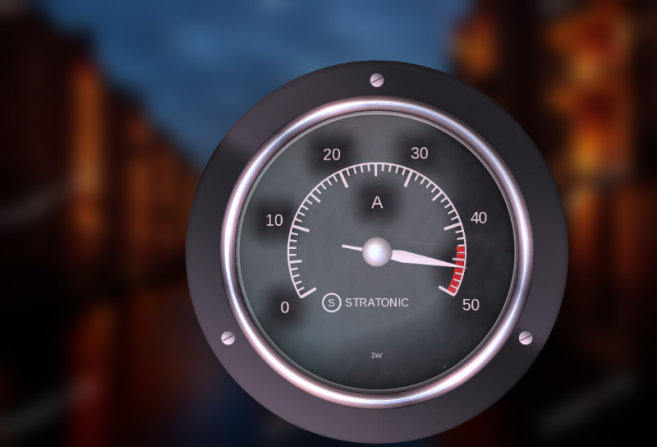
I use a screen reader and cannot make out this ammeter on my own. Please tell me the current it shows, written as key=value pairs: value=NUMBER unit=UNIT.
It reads value=46 unit=A
